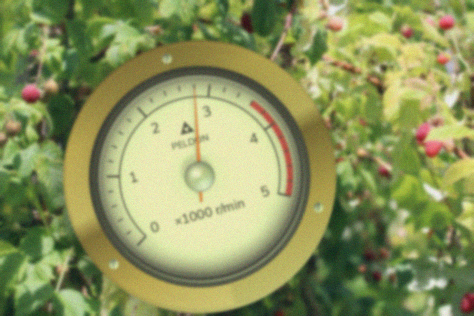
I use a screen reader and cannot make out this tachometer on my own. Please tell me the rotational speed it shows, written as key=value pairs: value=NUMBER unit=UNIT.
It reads value=2800 unit=rpm
